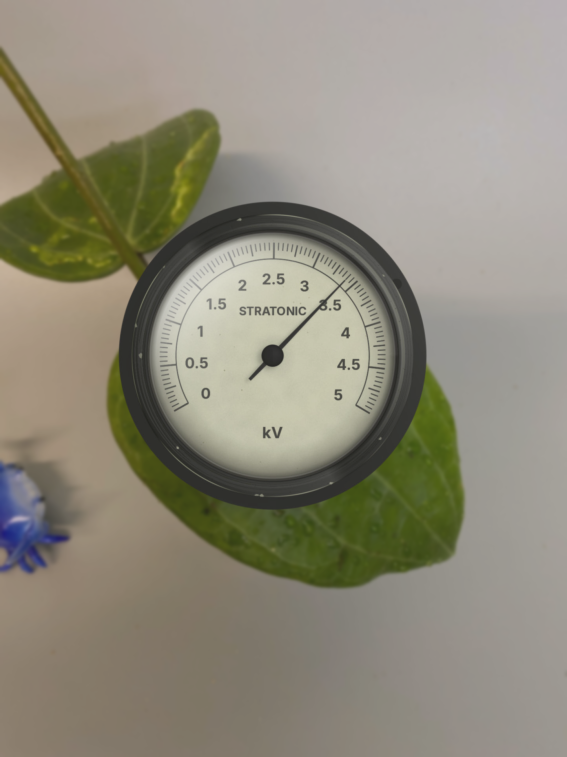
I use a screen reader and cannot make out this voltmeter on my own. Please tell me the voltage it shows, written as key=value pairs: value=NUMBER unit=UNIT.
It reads value=3.4 unit=kV
